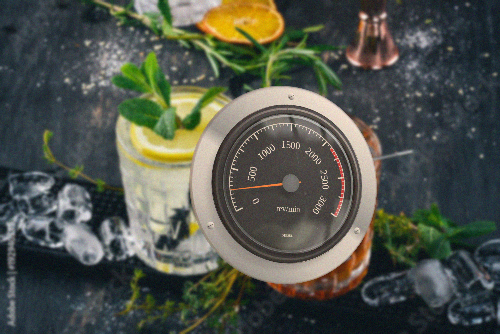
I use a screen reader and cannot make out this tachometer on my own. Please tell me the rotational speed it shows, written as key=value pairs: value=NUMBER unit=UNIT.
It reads value=250 unit=rpm
